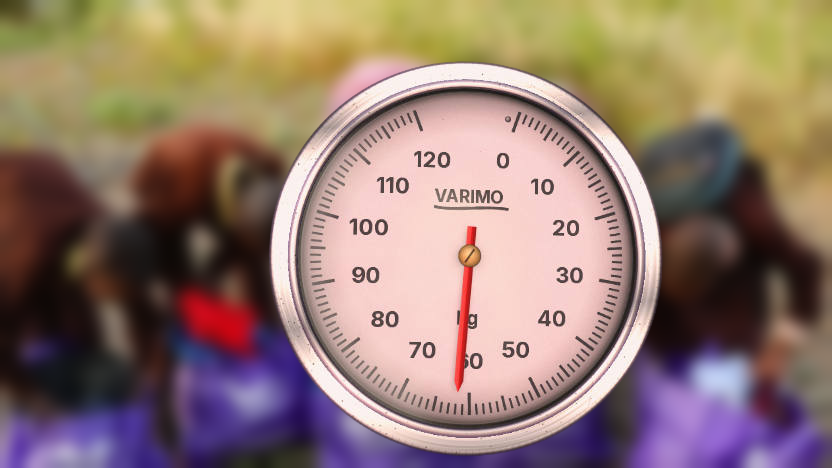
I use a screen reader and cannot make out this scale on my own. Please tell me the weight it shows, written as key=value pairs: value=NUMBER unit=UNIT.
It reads value=62 unit=kg
